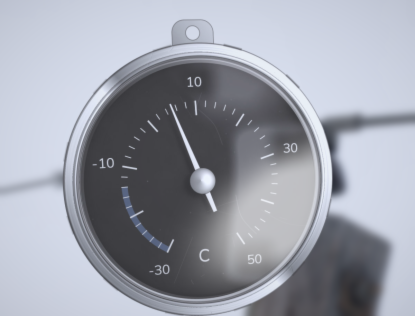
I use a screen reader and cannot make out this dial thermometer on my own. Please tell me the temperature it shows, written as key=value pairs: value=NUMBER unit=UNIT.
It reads value=5 unit=°C
